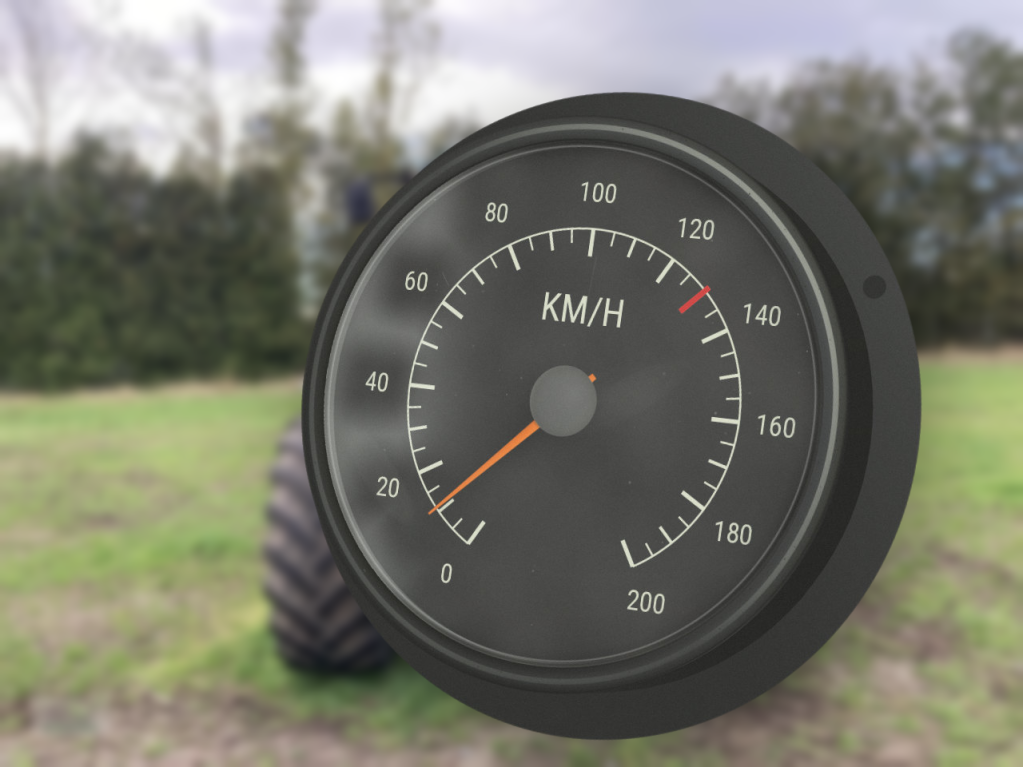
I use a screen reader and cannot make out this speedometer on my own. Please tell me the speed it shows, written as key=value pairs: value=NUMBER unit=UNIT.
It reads value=10 unit=km/h
